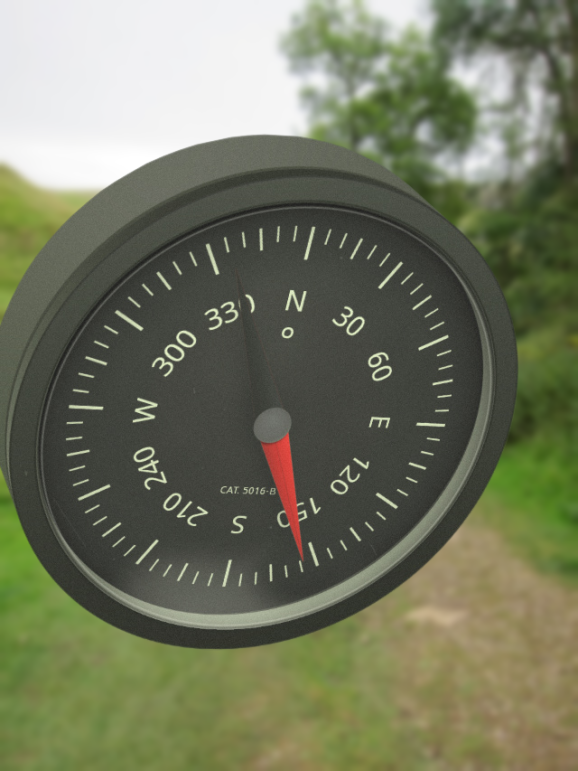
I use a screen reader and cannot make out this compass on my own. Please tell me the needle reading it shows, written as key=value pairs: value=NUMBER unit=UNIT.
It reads value=155 unit=°
